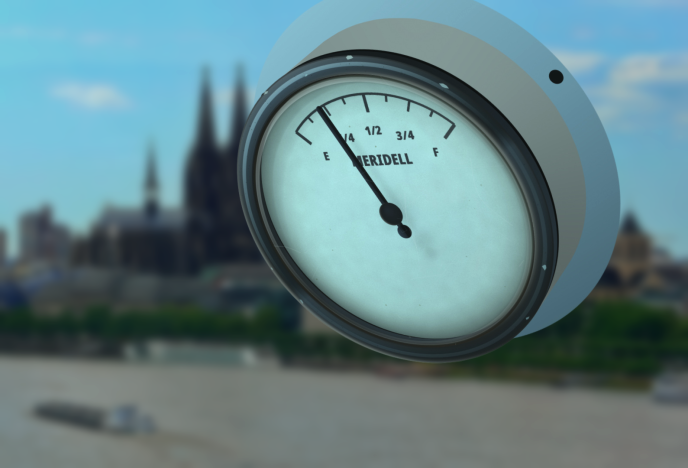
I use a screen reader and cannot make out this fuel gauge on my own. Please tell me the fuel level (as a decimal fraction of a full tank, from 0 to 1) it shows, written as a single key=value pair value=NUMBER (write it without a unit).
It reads value=0.25
